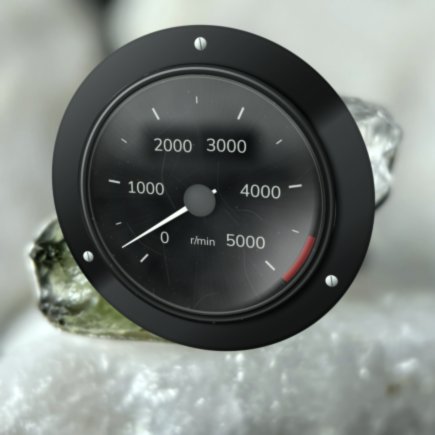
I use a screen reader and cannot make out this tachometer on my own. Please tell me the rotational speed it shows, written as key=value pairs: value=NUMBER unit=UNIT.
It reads value=250 unit=rpm
